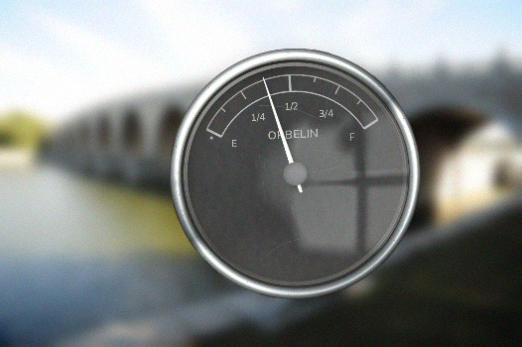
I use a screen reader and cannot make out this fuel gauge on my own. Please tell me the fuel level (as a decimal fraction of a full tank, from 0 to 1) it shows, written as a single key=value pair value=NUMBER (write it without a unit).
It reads value=0.375
